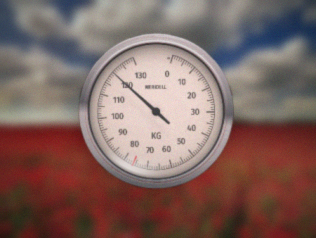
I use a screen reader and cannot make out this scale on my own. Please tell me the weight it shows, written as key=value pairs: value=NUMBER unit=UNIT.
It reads value=120 unit=kg
